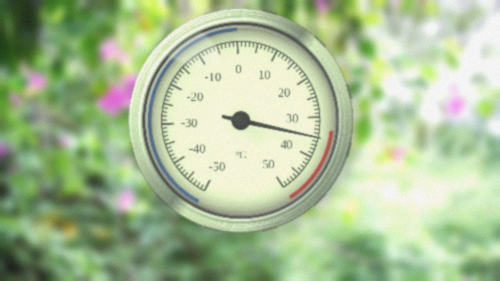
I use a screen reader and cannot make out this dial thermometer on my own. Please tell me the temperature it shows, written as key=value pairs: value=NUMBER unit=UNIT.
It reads value=35 unit=°C
